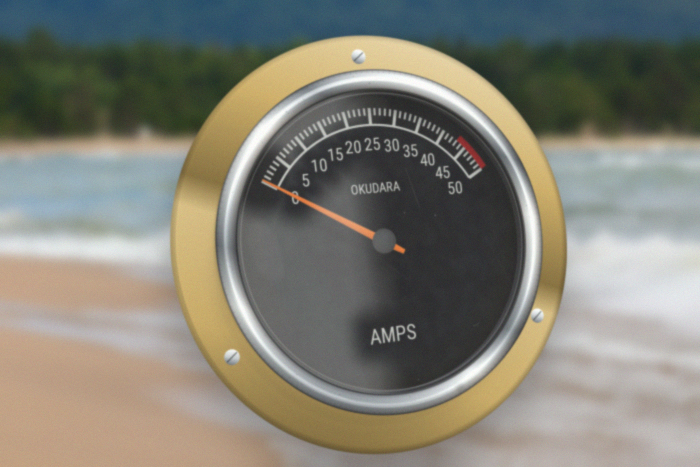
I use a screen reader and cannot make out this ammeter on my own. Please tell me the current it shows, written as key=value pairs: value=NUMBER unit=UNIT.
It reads value=0 unit=A
